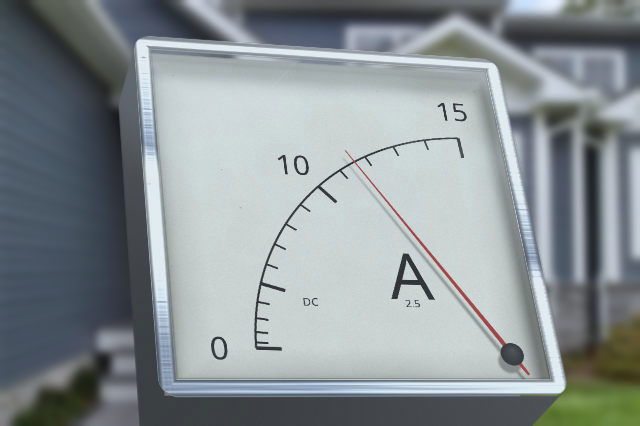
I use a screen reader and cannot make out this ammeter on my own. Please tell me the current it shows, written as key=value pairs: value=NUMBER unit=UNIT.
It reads value=11.5 unit=A
